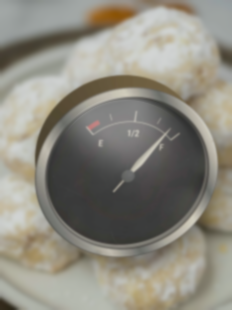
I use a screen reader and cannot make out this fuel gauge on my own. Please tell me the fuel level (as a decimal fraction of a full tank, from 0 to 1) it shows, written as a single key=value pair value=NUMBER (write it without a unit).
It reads value=0.875
